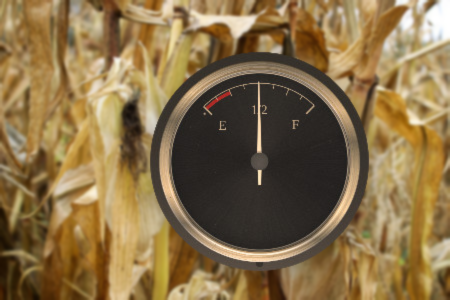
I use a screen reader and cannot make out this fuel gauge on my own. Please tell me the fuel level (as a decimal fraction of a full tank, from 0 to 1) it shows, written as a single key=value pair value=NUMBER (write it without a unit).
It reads value=0.5
